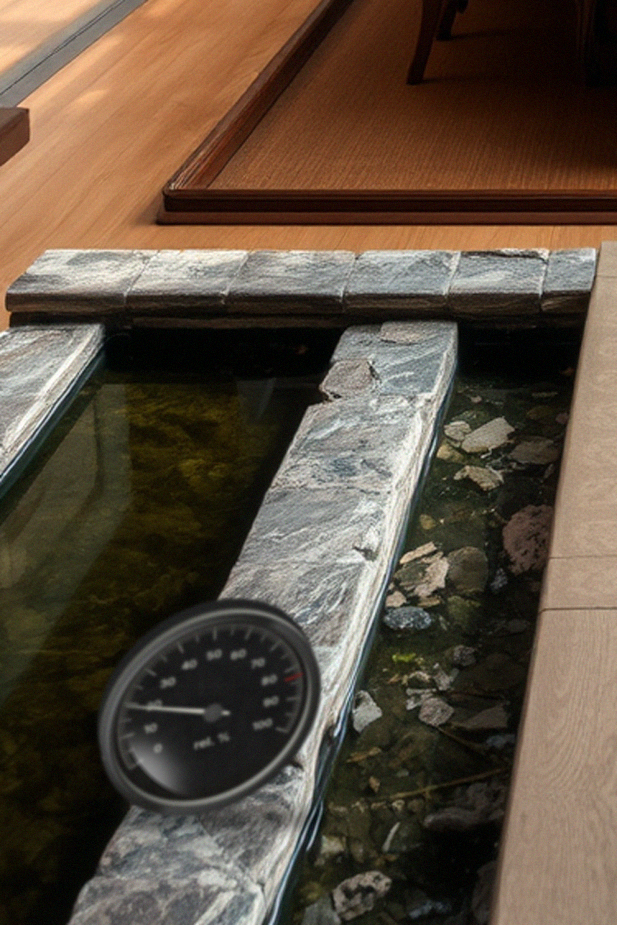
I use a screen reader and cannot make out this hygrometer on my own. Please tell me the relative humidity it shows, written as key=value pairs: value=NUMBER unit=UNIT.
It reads value=20 unit=%
